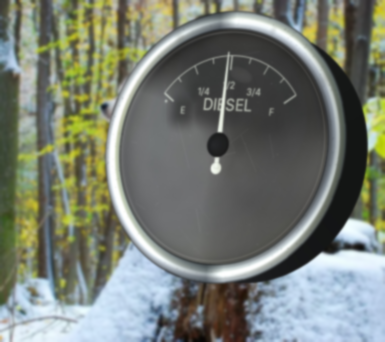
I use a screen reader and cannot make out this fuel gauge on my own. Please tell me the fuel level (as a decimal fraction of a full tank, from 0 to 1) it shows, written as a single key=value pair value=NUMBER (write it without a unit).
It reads value=0.5
